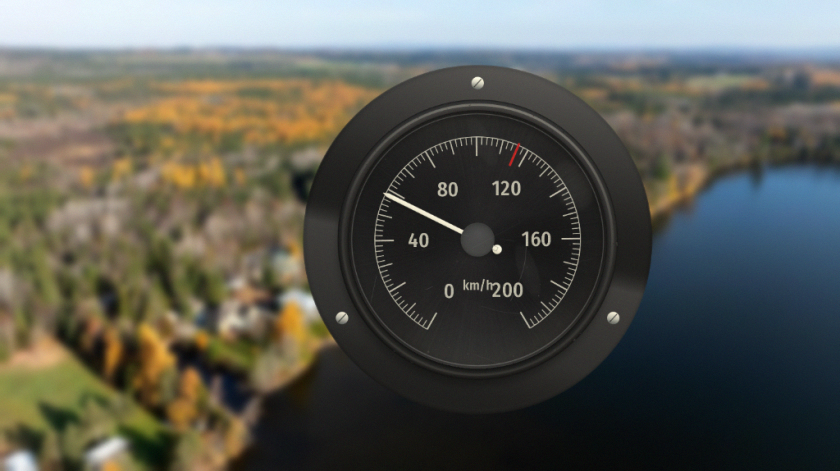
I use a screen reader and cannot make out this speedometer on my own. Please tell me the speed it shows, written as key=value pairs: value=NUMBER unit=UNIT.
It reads value=58 unit=km/h
